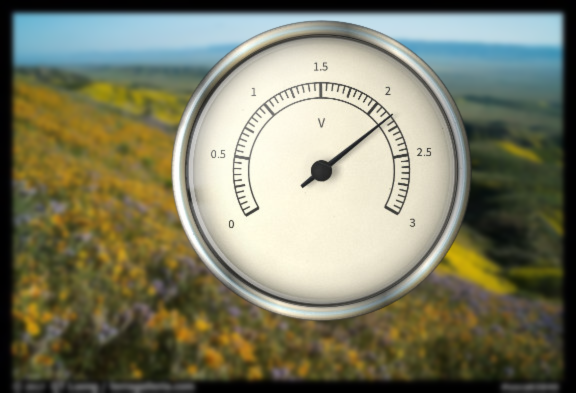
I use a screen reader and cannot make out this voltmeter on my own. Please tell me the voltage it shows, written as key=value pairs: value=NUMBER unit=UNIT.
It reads value=2.15 unit=V
